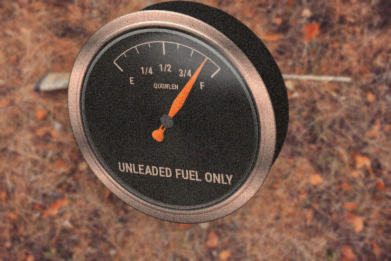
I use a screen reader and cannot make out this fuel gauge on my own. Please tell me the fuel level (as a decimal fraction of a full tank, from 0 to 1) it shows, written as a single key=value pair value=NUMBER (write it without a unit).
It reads value=0.875
